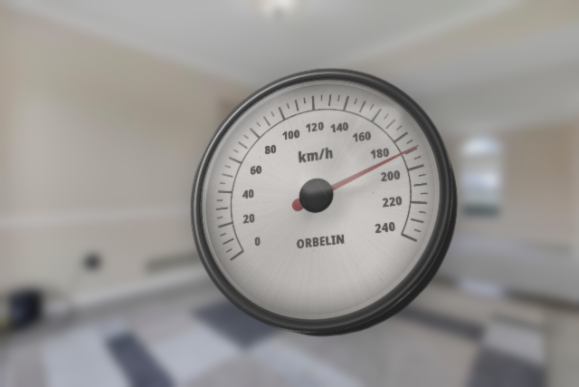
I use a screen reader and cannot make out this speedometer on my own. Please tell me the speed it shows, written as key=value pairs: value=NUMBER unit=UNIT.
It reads value=190 unit=km/h
